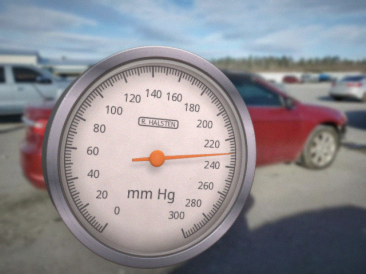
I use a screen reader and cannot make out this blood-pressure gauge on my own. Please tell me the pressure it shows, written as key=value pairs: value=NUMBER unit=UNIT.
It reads value=230 unit=mmHg
